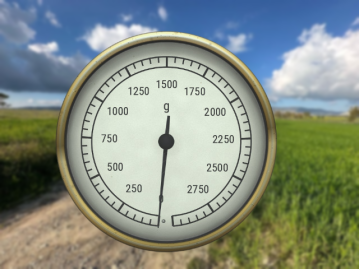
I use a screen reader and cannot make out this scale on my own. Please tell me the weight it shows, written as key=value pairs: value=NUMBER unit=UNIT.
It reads value=0 unit=g
